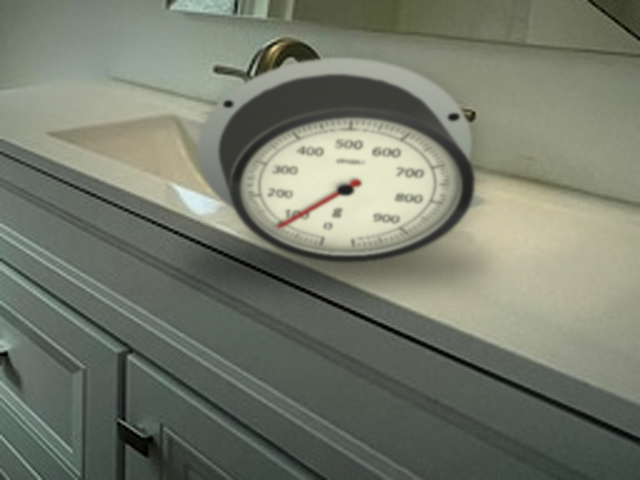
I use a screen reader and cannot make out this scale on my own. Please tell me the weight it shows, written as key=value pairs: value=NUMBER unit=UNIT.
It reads value=100 unit=g
